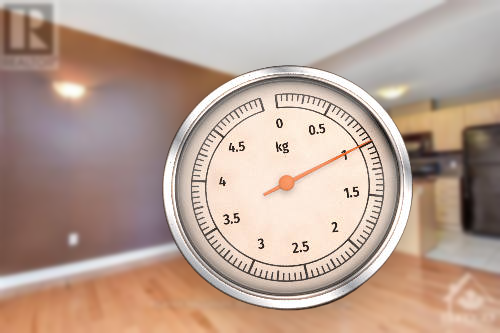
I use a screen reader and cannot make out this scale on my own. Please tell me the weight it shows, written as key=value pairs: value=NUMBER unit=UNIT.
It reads value=1 unit=kg
